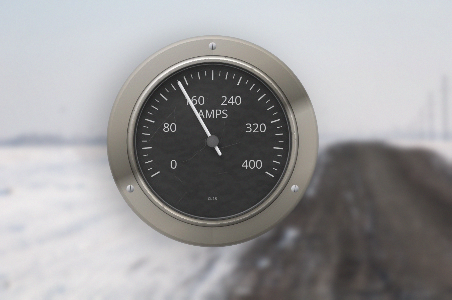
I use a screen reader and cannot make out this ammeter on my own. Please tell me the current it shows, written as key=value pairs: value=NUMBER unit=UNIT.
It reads value=150 unit=A
